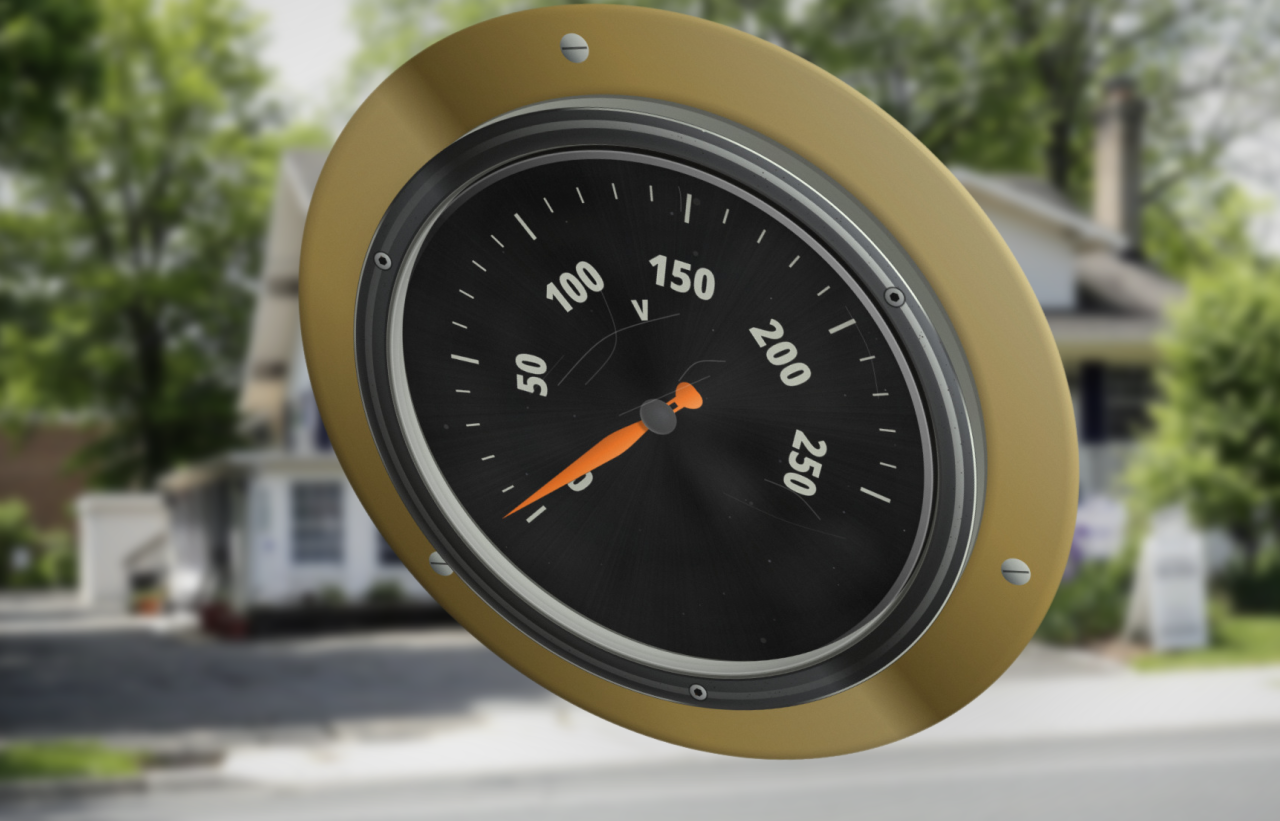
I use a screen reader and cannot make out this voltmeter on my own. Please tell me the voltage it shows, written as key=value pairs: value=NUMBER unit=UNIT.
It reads value=5 unit=V
